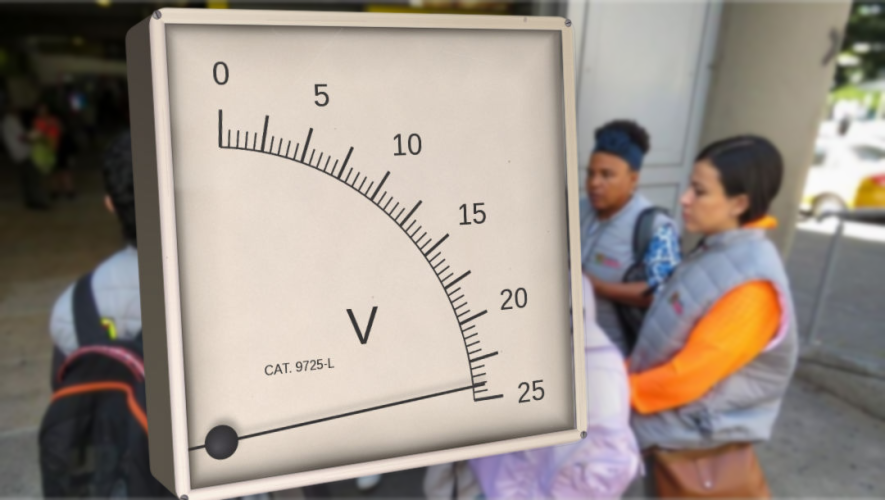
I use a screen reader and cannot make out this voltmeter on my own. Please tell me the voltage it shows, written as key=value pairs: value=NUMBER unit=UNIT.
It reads value=24 unit=V
